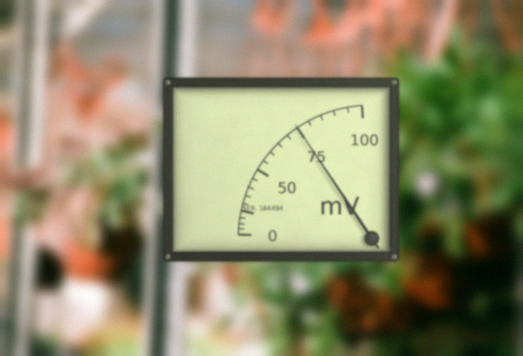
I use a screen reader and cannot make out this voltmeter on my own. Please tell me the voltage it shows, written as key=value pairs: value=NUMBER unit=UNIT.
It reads value=75 unit=mV
